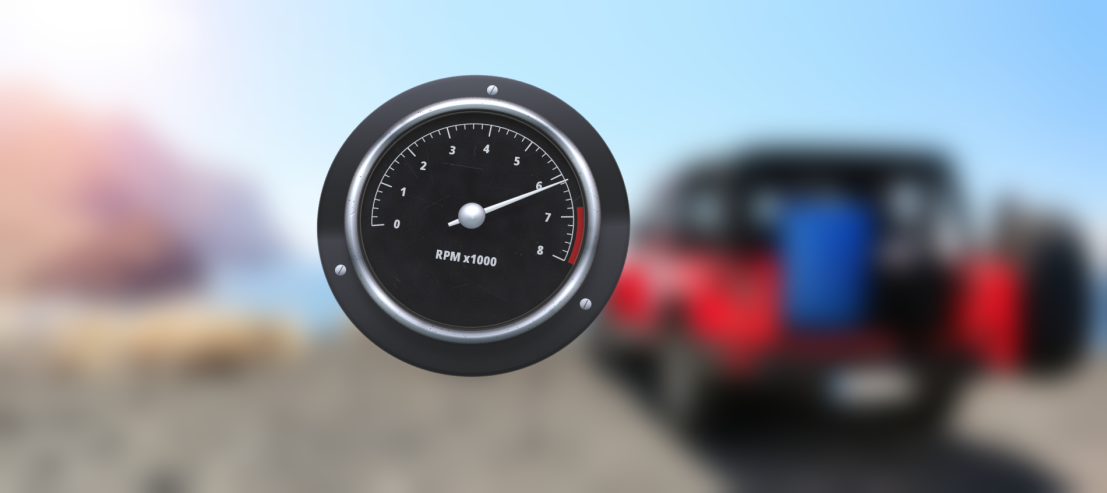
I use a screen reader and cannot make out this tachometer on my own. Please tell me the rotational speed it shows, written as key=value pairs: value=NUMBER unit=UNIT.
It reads value=6200 unit=rpm
